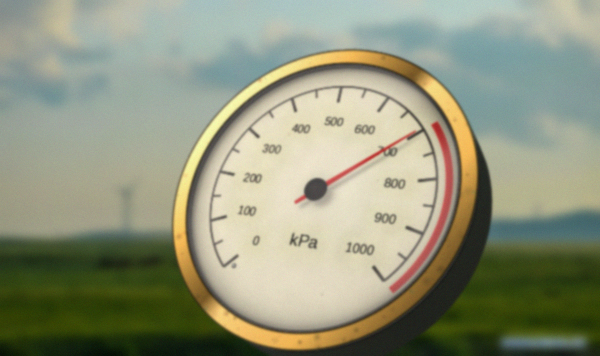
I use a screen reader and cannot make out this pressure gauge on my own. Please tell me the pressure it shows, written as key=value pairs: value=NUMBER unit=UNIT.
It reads value=700 unit=kPa
